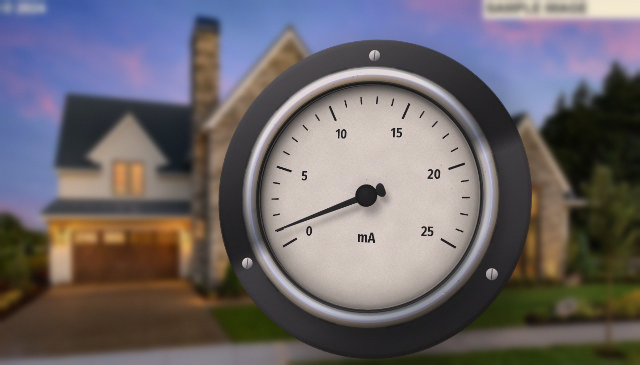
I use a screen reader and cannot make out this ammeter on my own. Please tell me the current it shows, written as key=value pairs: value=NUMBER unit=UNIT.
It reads value=1 unit=mA
